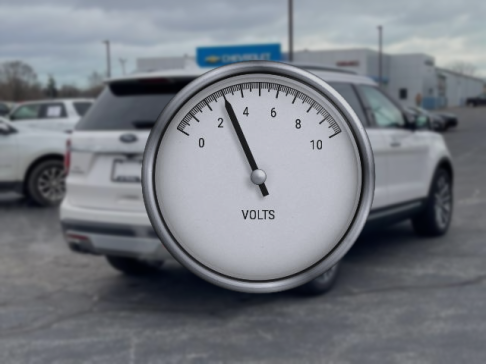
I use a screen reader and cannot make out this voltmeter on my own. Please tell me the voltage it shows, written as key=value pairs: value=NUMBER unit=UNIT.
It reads value=3 unit=V
